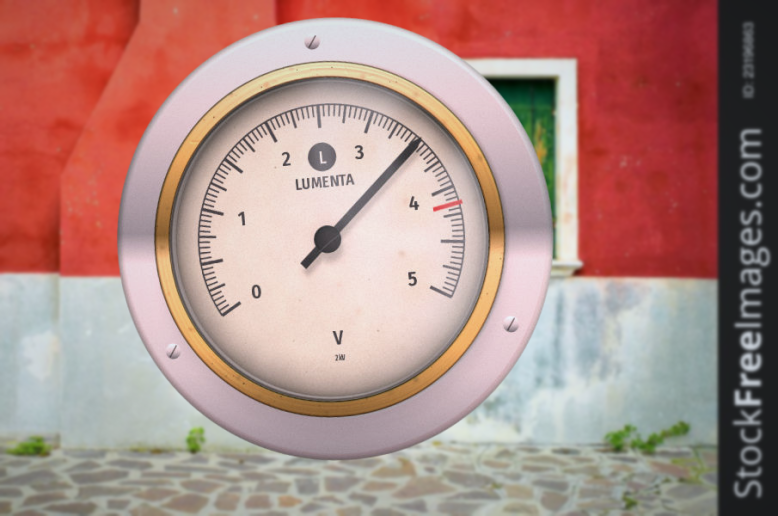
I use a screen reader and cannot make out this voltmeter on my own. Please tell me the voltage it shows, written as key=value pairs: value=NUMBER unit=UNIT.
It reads value=3.5 unit=V
